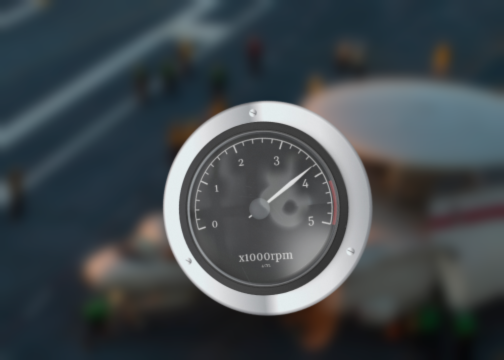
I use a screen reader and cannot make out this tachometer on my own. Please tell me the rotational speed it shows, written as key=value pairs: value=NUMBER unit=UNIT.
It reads value=3800 unit=rpm
